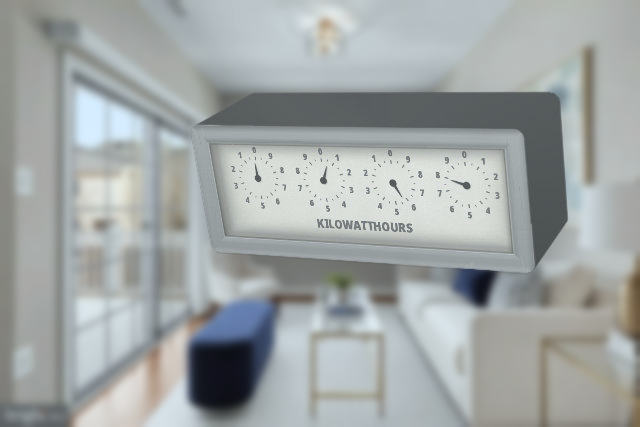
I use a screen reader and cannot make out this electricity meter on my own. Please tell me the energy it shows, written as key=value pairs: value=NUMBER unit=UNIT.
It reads value=58 unit=kWh
